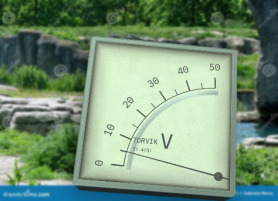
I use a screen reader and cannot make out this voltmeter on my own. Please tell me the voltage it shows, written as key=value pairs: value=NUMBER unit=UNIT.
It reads value=5 unit=V
